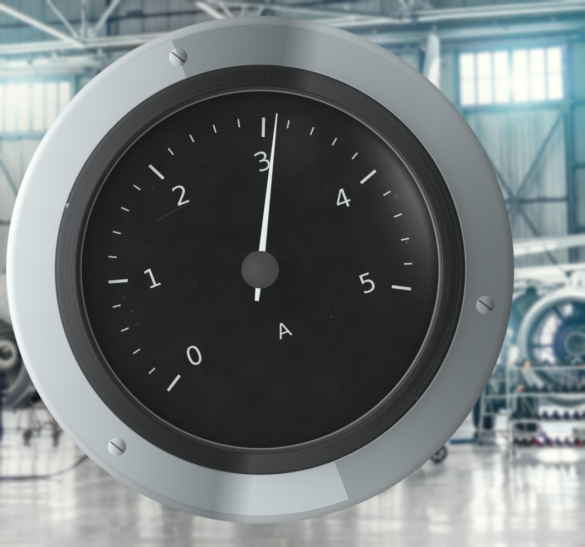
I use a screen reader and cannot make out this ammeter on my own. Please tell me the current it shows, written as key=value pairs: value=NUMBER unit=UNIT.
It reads value=3.1 unit=A
